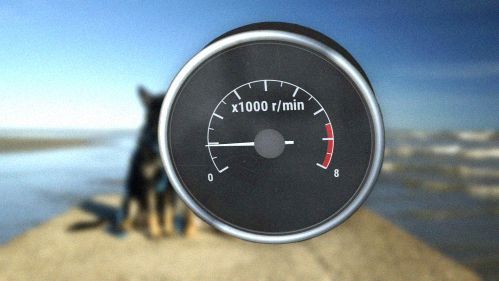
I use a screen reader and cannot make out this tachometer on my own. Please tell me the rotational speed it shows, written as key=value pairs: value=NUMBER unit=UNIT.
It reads value=1000 unit=rpm
